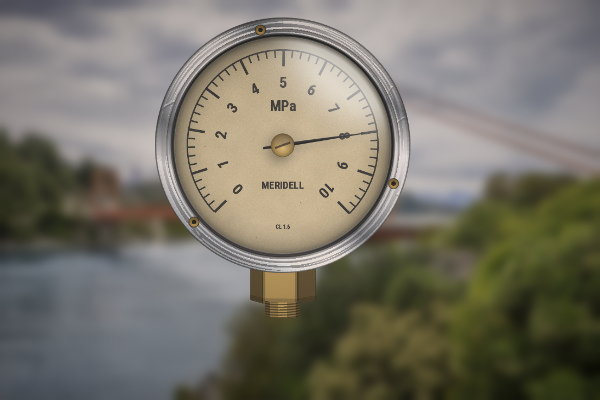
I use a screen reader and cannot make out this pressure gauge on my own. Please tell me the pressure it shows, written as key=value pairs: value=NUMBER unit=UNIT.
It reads value=8 unit=MPa
